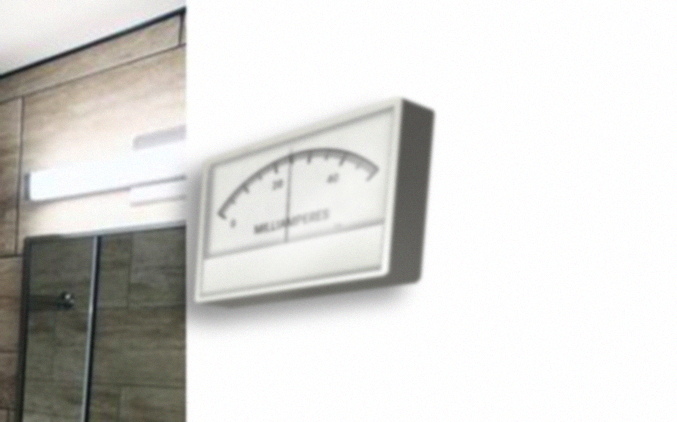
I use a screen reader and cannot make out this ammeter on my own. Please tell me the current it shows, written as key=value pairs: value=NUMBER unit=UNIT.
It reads value=25 unit=mA
